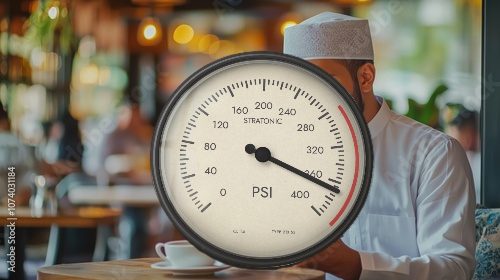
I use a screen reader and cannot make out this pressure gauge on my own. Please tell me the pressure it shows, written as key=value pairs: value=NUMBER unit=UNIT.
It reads value=370 unit=psi
